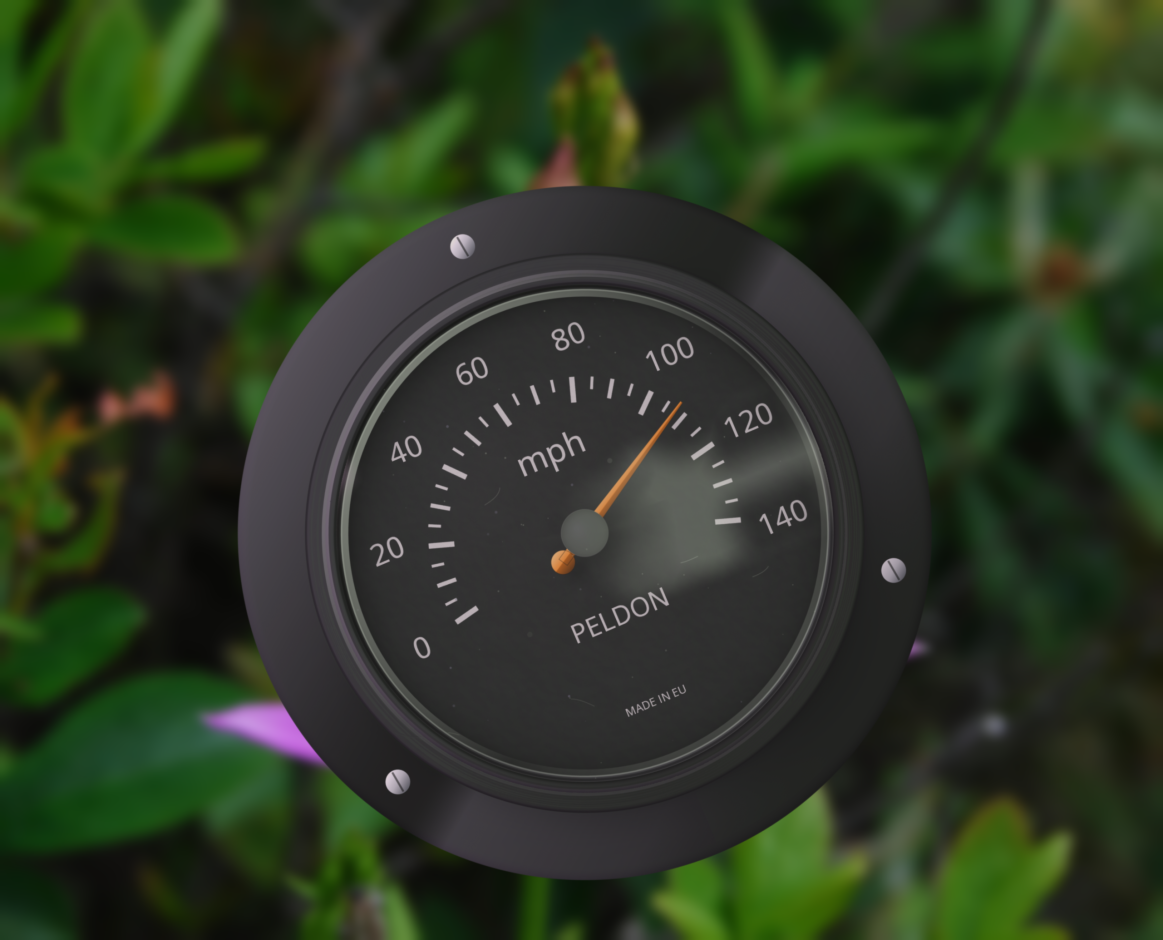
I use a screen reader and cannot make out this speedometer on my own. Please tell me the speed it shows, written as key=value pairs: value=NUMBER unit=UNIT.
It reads value=107.5 unit=mph
